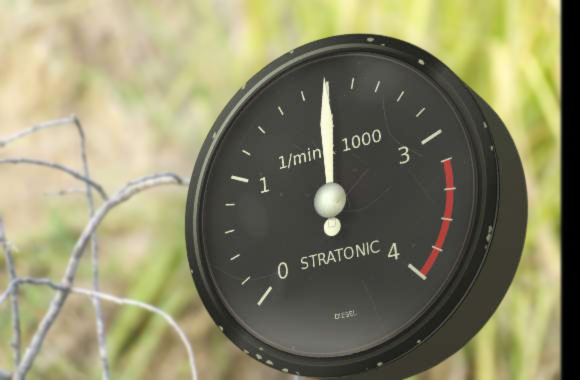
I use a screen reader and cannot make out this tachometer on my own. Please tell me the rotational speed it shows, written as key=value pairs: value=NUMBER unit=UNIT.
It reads value=2000 unit=rpm
